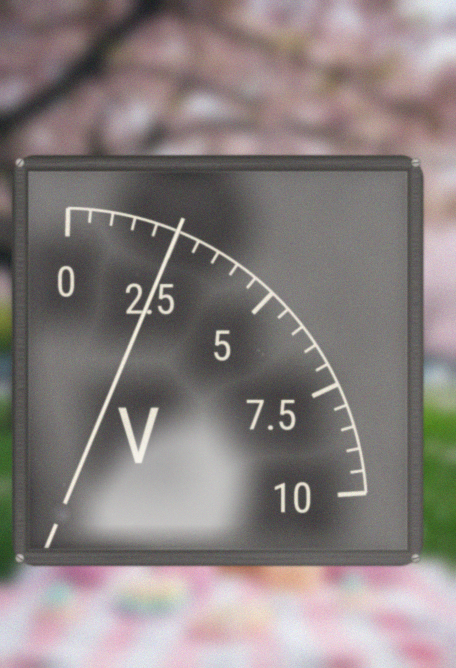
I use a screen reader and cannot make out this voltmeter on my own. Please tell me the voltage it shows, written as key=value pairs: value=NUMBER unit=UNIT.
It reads value=2.5 unit=V
